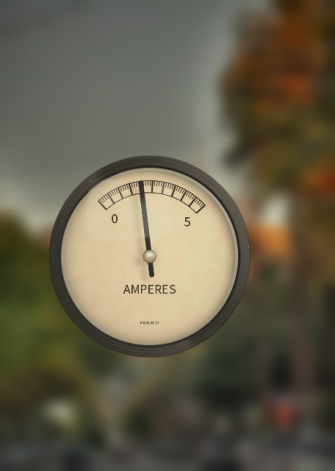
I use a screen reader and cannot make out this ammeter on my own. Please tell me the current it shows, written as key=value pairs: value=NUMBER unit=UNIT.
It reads value=2 unit=A
